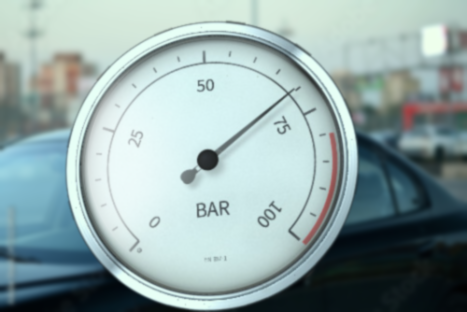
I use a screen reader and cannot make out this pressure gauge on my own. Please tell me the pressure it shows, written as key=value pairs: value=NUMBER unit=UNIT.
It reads value=70 unit=bar
